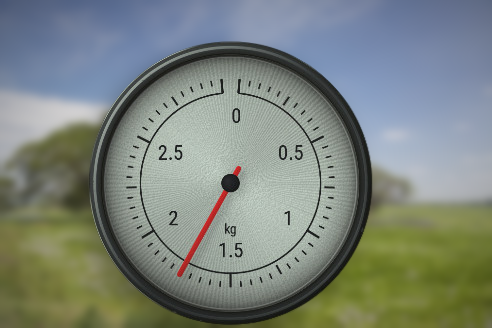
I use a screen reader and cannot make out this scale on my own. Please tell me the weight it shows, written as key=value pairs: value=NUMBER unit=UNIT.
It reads value=1.75 unit=kg
